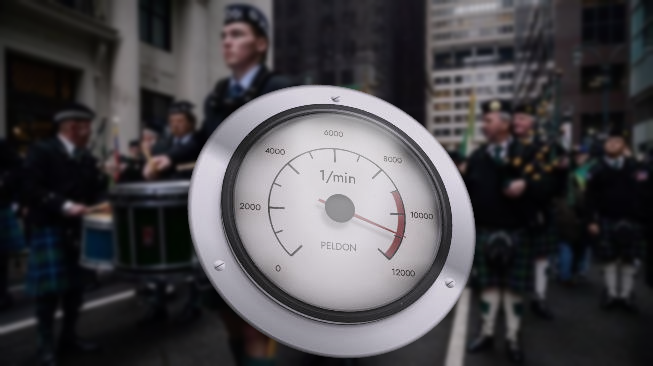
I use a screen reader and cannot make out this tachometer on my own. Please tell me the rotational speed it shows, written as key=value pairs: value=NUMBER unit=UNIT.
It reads value=11000 unit=rpm
